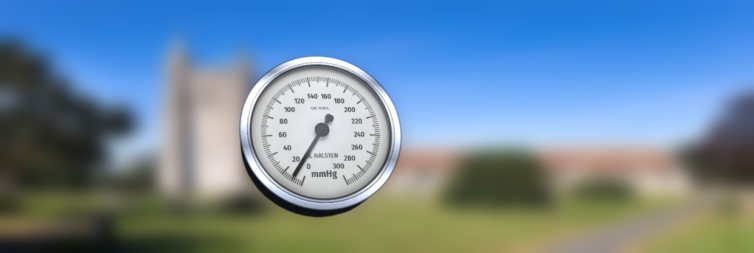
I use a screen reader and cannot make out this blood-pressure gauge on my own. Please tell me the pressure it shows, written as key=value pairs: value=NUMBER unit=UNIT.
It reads value=10 unit=mmHg
